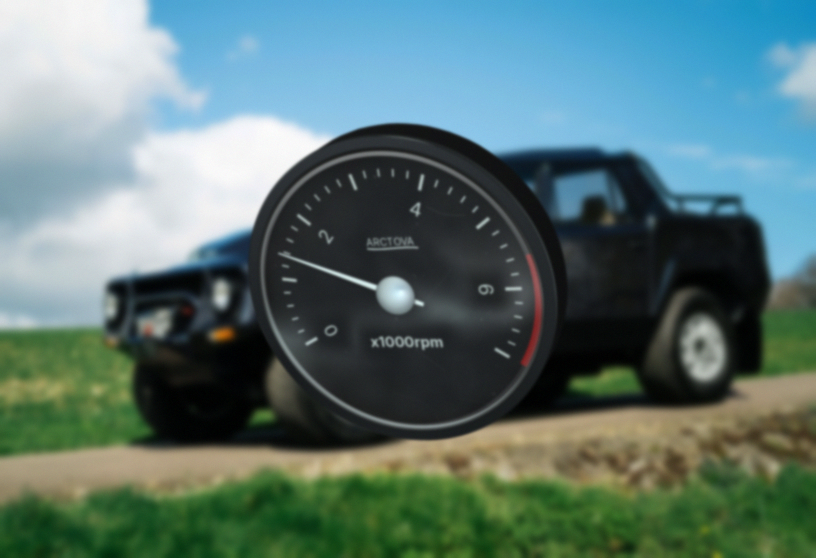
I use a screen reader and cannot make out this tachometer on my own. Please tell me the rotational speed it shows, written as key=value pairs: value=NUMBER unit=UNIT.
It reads value=1400 unit=rpm
